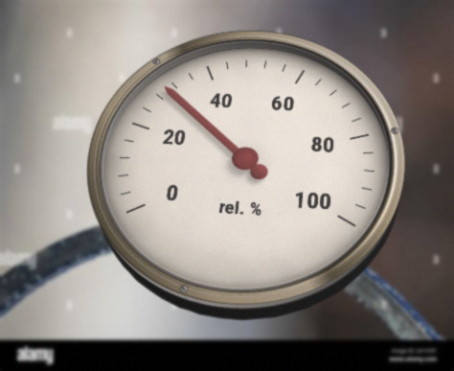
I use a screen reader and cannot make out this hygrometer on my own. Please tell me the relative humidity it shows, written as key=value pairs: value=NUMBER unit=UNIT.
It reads value=30 unit=%
